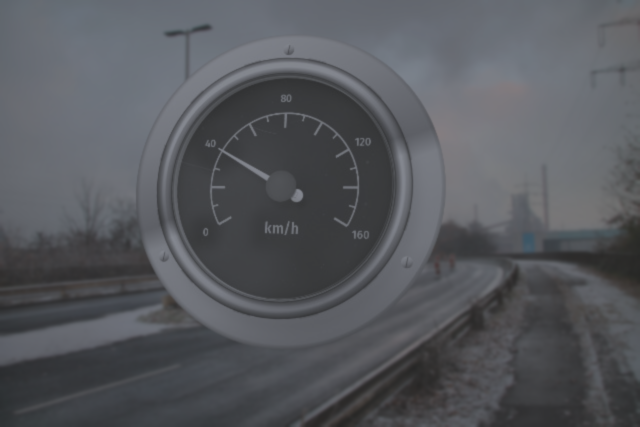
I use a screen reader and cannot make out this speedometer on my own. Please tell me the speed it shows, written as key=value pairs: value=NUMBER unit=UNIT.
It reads value=40 unit=km/h
